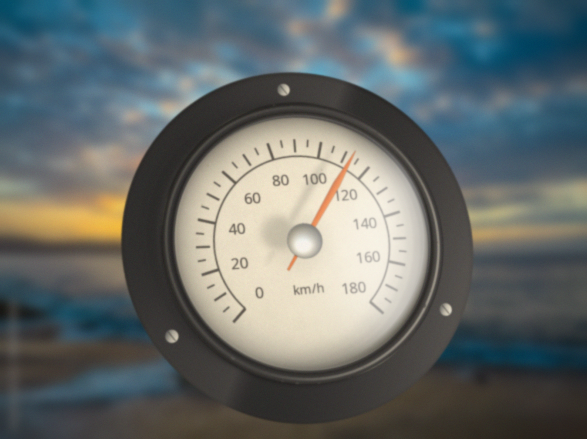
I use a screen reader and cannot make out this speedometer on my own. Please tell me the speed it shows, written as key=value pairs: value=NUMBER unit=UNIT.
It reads value=112.5 unit=km/h
